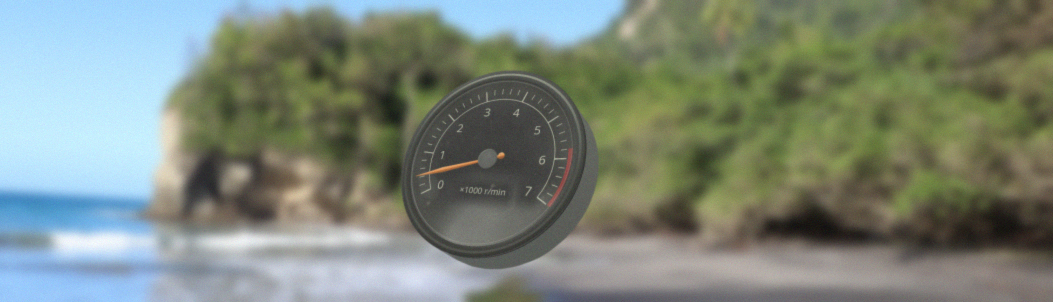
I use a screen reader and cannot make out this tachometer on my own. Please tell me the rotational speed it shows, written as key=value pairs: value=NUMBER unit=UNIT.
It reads value=400 unit=rpm
